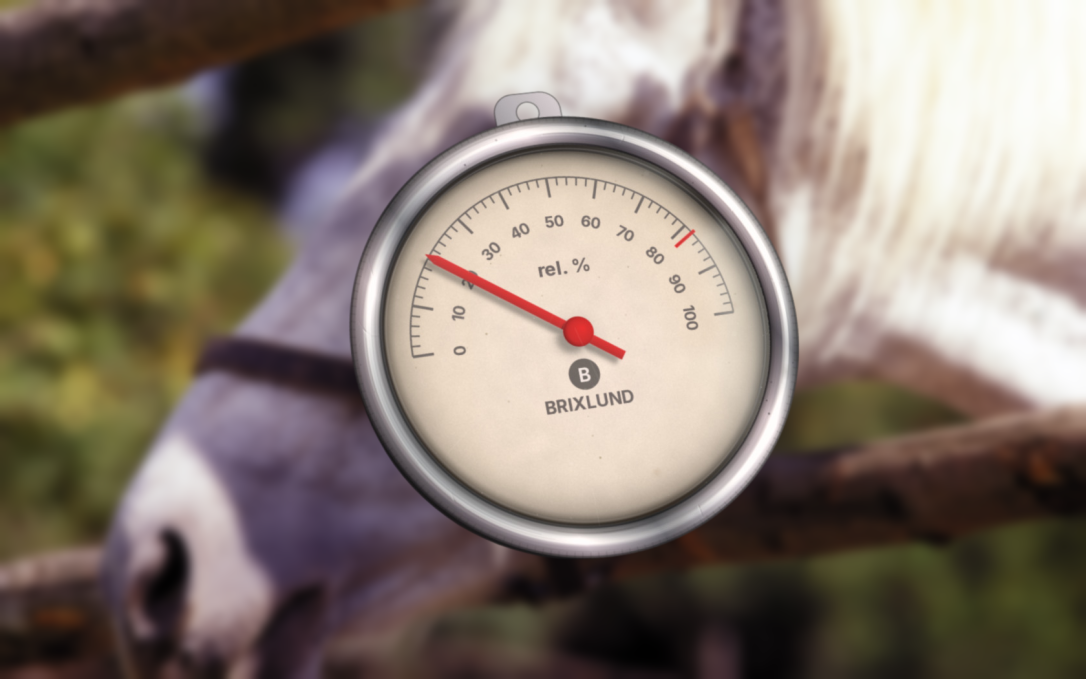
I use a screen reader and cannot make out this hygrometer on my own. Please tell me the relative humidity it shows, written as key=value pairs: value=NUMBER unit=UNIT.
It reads value=20 unit=%
